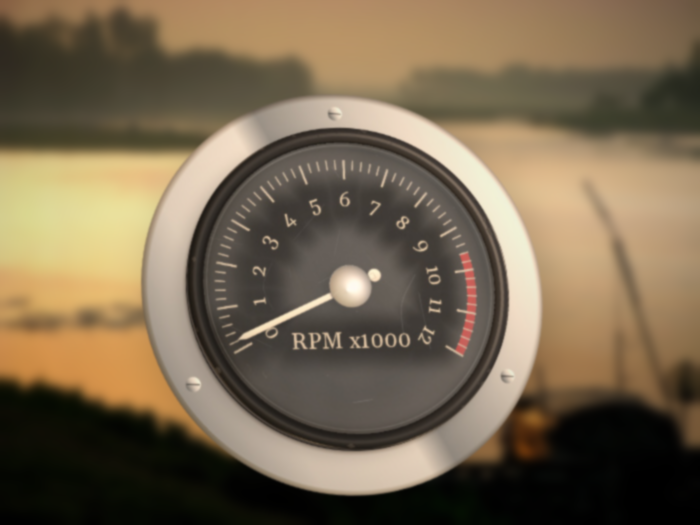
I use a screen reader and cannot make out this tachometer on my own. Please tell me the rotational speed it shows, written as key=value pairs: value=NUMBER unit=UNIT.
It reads value=200 unit=rpm
